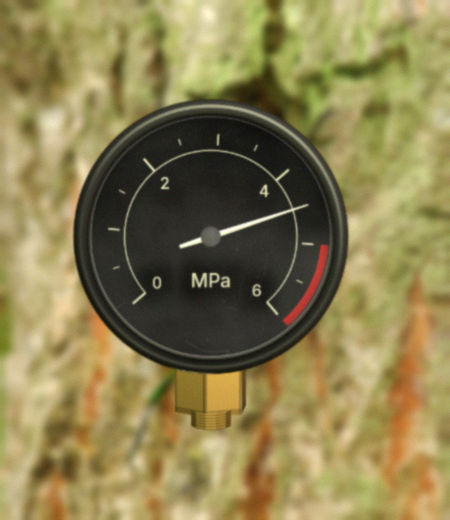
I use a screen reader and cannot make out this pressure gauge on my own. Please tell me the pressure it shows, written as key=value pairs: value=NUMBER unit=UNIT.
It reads value=4.5 unit=MPa
